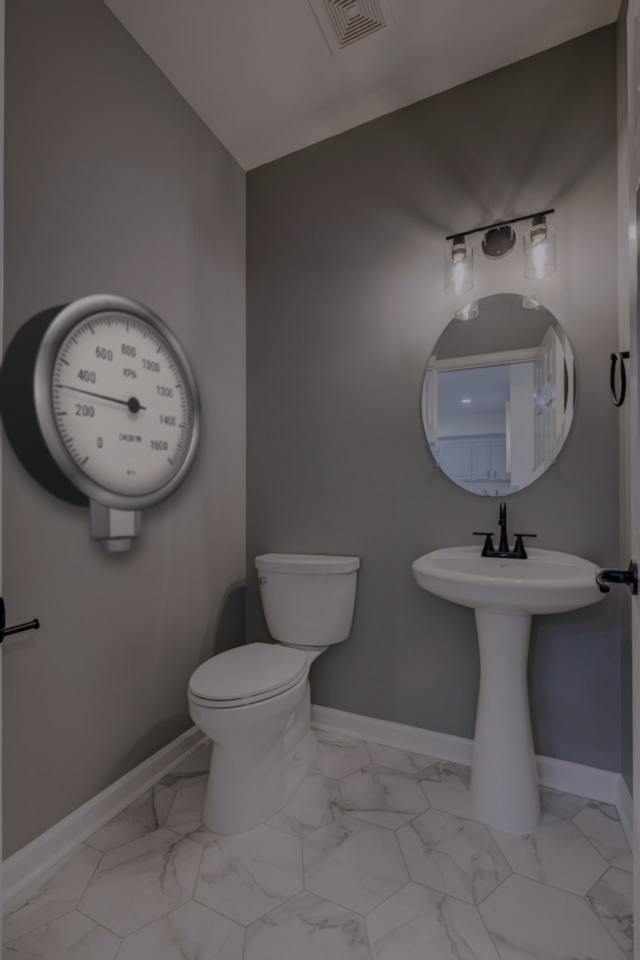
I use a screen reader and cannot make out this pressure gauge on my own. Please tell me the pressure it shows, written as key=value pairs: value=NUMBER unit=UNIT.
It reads value=300 unit=kPa
